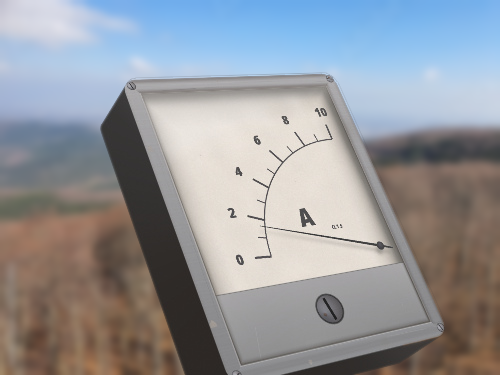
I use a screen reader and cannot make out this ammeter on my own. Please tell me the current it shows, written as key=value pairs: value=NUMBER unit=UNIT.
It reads value=1.5 unit=A
